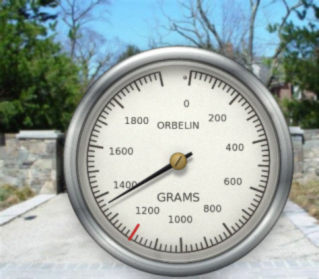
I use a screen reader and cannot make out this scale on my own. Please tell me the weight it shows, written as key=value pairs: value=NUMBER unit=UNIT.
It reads value=1360 unit=g
